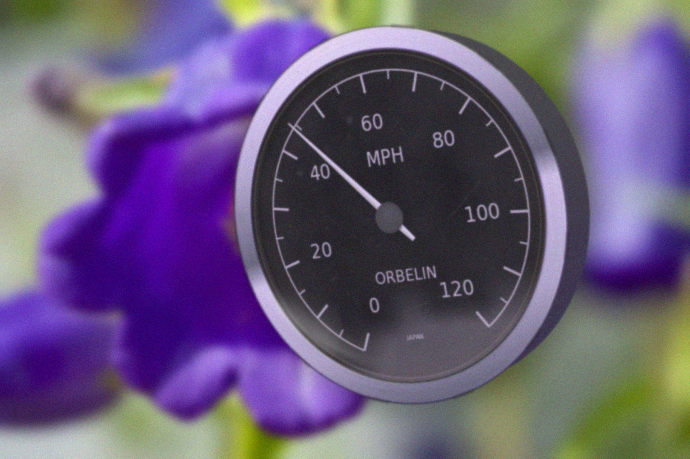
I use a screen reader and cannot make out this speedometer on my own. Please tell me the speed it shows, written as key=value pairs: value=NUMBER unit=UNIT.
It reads value=45 unit=mph
